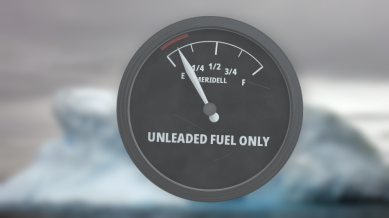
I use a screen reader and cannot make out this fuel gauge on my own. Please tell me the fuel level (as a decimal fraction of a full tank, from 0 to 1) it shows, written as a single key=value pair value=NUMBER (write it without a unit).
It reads value=0.125
